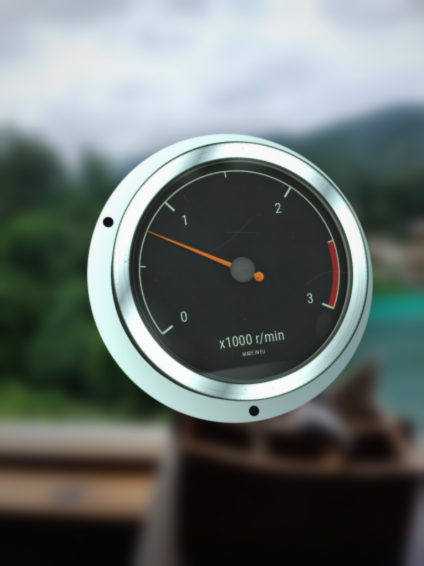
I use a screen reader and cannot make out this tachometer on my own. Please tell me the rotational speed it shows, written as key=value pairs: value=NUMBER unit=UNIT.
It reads value=750 unit=rpm
